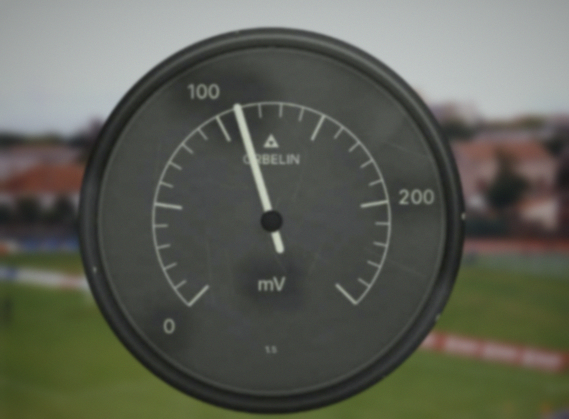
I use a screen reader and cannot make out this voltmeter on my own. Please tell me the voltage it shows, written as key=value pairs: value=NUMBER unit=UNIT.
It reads value=110 unit=mV
